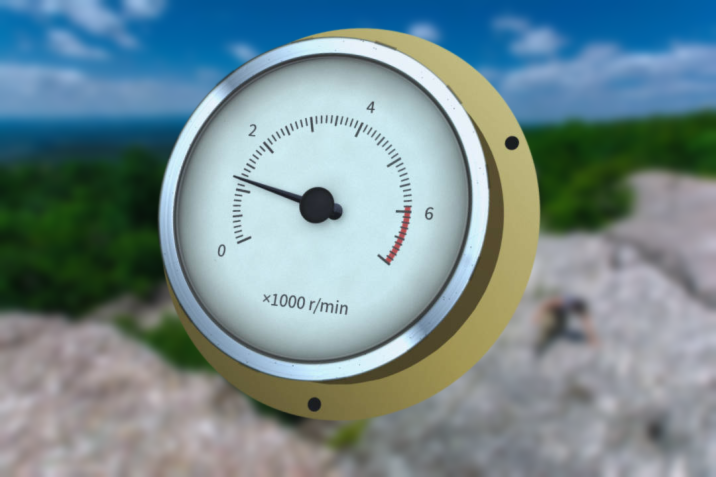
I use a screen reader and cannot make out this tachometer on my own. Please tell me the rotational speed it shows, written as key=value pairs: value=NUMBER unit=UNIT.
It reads value=1200 unit=rpm
